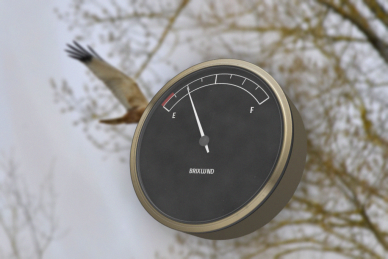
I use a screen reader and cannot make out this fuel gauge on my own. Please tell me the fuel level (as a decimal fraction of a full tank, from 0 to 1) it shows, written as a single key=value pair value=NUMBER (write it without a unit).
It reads value=0.25
